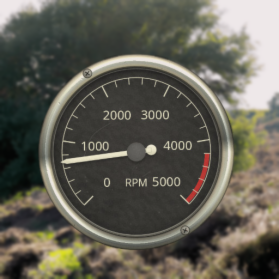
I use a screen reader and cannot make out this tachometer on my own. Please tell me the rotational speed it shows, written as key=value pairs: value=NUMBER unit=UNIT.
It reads value=700 unit=rpm
